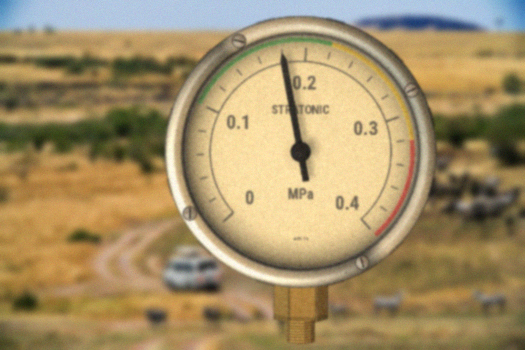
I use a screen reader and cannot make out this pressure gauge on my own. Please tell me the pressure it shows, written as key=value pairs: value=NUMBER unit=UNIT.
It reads value=0.18 unit=MPa
